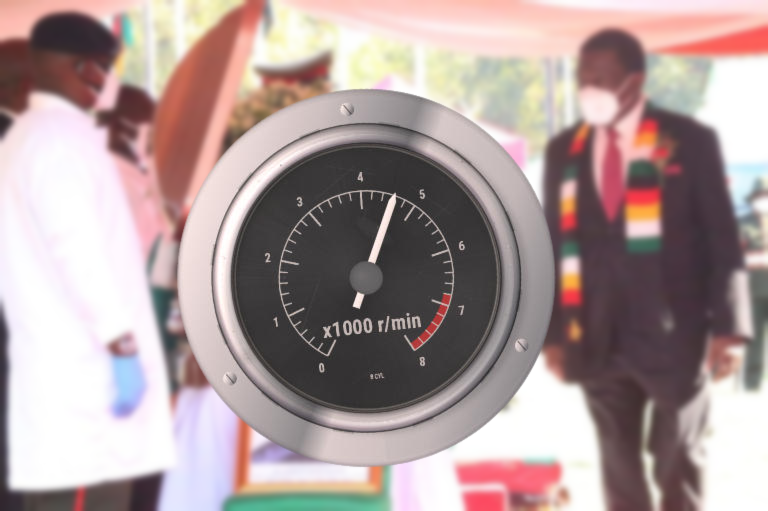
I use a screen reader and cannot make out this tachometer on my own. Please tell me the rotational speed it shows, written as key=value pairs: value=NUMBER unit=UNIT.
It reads value=4600 unit=rpm
